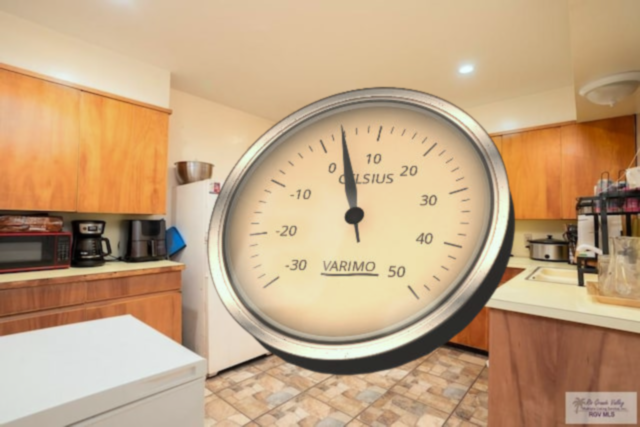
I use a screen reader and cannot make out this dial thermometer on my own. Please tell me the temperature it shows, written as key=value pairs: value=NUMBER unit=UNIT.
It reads value=4 unit=°C
